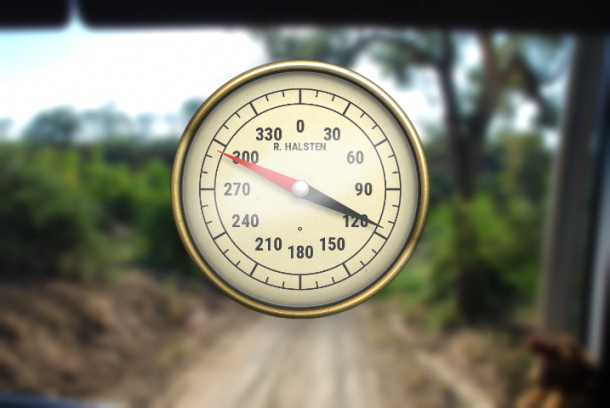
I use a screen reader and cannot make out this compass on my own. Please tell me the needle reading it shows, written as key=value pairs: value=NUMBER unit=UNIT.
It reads value=295 unit=°
